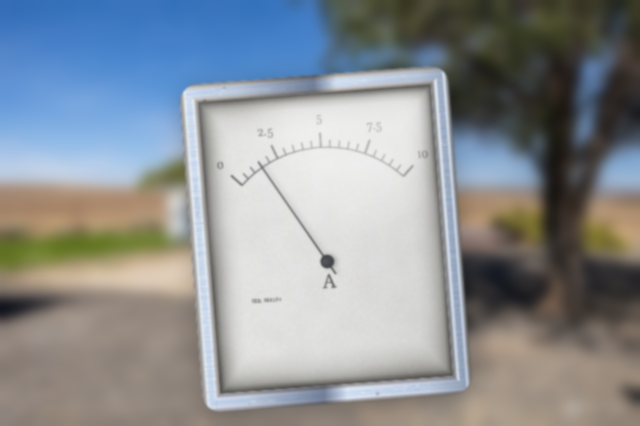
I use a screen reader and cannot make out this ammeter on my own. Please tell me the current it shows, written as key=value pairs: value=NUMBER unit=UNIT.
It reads value=1.5 unit=A
